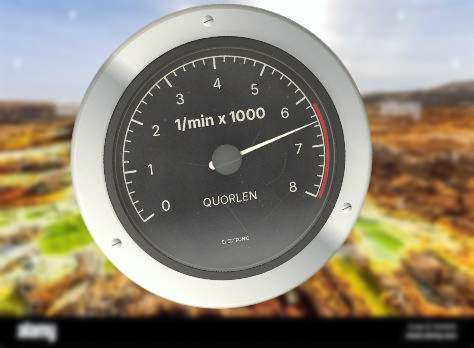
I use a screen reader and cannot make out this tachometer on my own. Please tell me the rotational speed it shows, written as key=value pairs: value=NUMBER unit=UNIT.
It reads value=6500 unit=rpm
